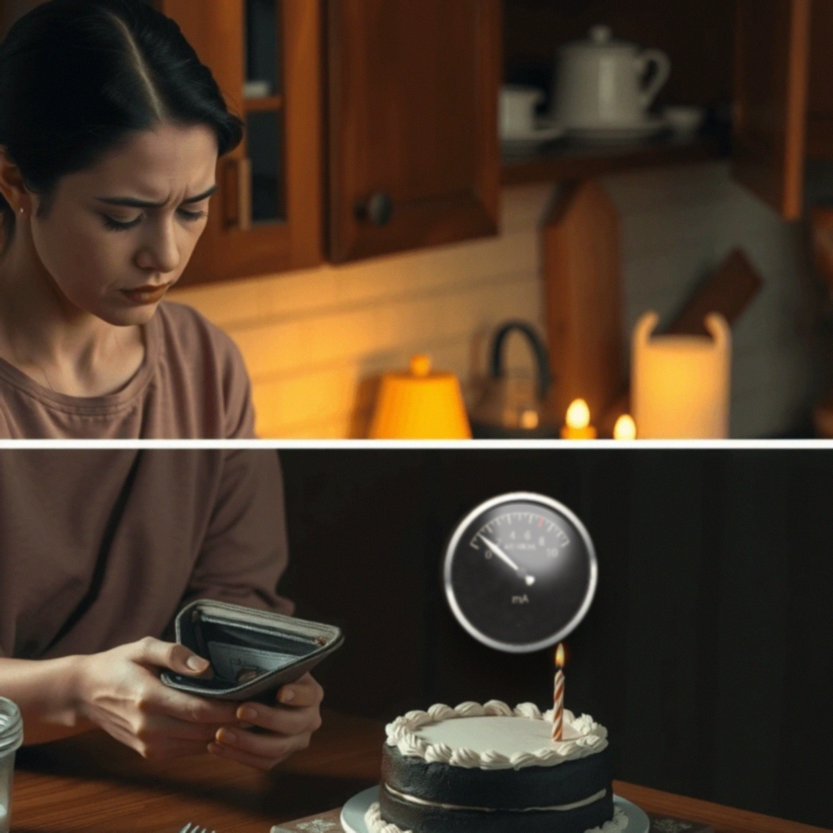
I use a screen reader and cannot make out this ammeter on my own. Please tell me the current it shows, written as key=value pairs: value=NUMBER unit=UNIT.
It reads value=1 unit=mA
